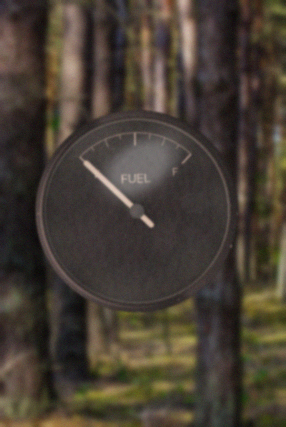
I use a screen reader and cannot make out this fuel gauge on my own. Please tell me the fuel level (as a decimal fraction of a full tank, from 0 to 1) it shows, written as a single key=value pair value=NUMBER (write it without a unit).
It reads value=0
